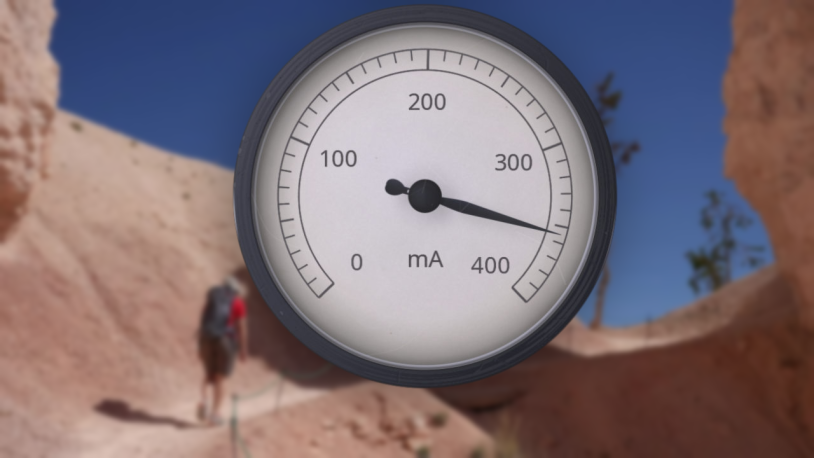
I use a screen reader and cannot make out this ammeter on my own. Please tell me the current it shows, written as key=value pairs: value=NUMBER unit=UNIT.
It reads value=355 unit=mA
